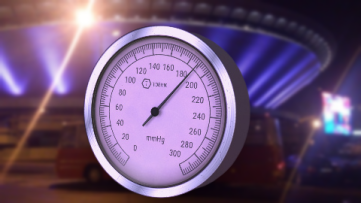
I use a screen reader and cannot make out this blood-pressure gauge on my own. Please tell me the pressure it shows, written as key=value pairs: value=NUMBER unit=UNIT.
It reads value=190 unit=mmHg
